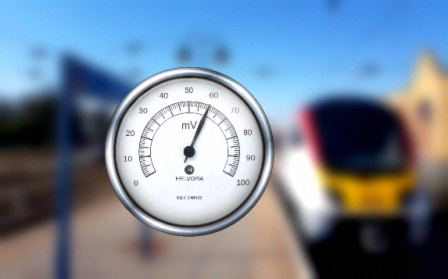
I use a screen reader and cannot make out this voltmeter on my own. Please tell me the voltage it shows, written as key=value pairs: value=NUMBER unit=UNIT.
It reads value=60 unit=mV
